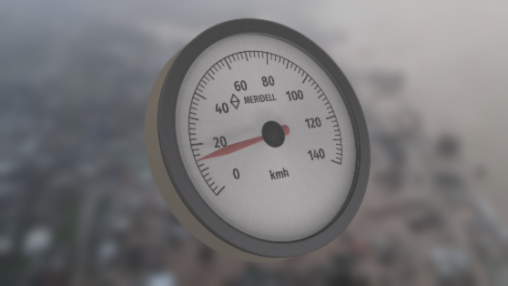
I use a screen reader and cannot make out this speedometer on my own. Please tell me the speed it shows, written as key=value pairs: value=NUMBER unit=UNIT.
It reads value=14 unit=km/h
